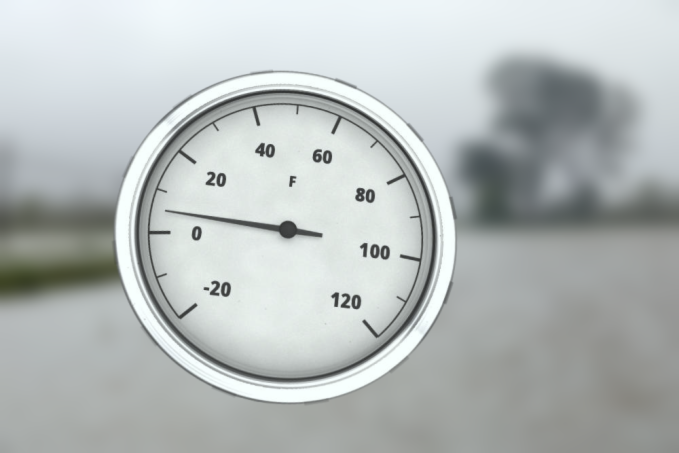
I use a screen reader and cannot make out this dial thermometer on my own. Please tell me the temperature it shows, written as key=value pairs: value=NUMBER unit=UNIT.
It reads value=5 unit=°F
